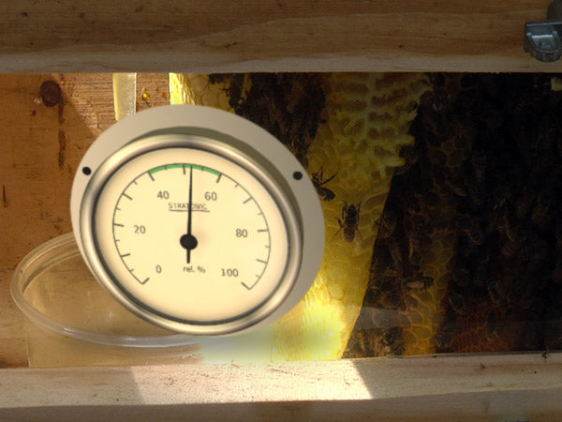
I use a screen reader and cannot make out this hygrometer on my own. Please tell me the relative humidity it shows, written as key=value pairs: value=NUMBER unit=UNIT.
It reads value=52.5 unit=%
